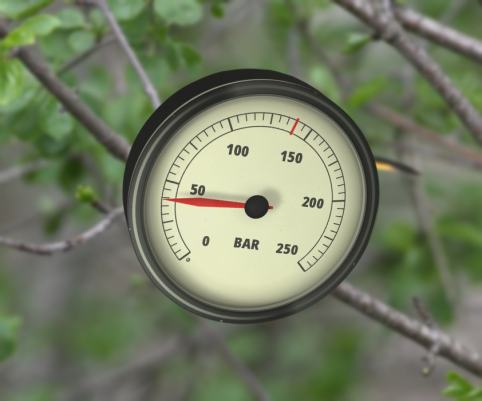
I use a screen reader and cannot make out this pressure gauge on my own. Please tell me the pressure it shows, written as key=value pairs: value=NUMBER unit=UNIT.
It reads value=40 unit=bar
